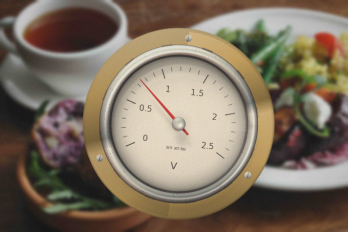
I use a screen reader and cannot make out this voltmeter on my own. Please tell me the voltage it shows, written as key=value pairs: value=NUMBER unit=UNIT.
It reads value=0.75 unit=V
